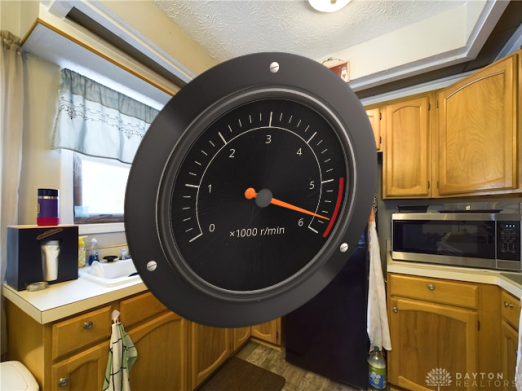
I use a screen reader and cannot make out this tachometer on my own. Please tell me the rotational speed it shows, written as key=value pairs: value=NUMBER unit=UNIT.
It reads value=5700 unit=rpm
